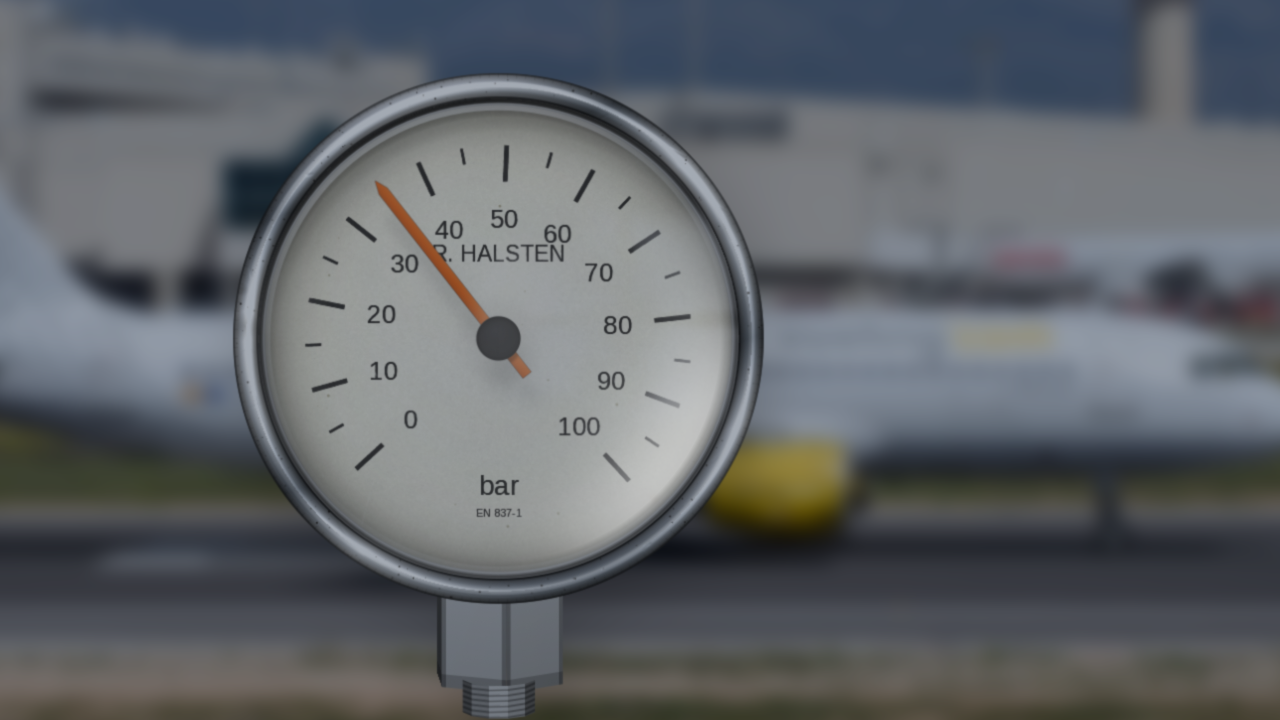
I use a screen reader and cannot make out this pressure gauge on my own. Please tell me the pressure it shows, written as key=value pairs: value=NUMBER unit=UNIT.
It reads value=35 unit=bar
